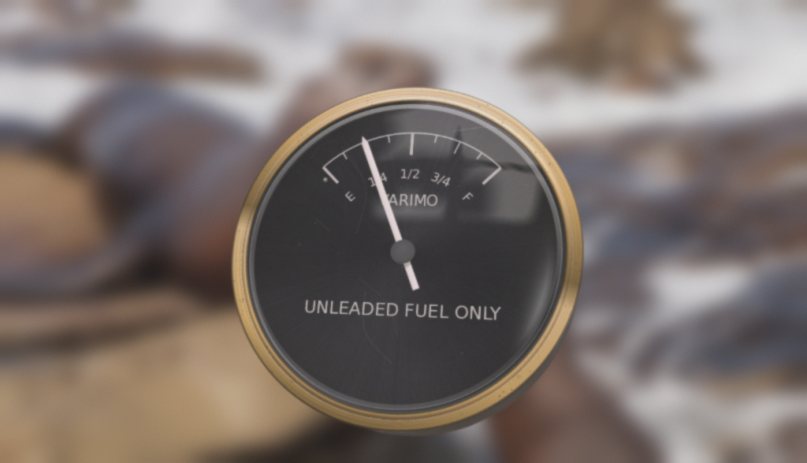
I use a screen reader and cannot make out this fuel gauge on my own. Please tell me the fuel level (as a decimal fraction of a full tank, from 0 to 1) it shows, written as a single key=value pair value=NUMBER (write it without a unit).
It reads value=0.25
